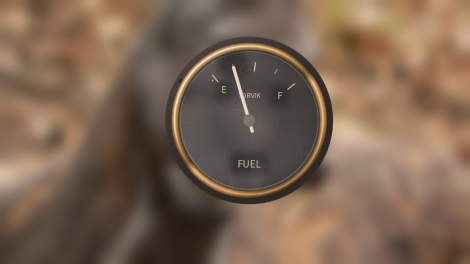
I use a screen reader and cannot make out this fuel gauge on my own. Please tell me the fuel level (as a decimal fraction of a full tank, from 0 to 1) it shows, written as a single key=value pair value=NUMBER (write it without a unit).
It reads value=0.25
